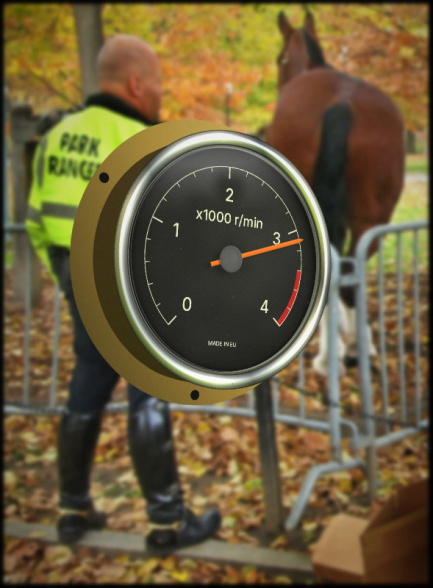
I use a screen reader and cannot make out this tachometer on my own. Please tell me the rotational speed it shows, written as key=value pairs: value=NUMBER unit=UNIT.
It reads value=3100 unit=rpm
